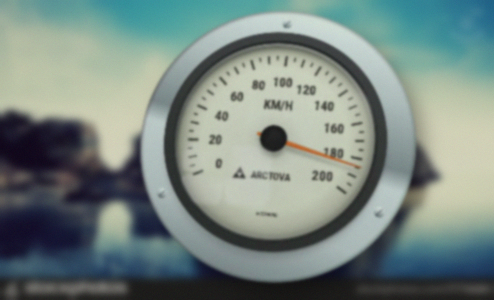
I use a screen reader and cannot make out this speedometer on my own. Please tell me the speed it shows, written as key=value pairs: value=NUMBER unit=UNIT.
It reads value=185 unit=km/h
